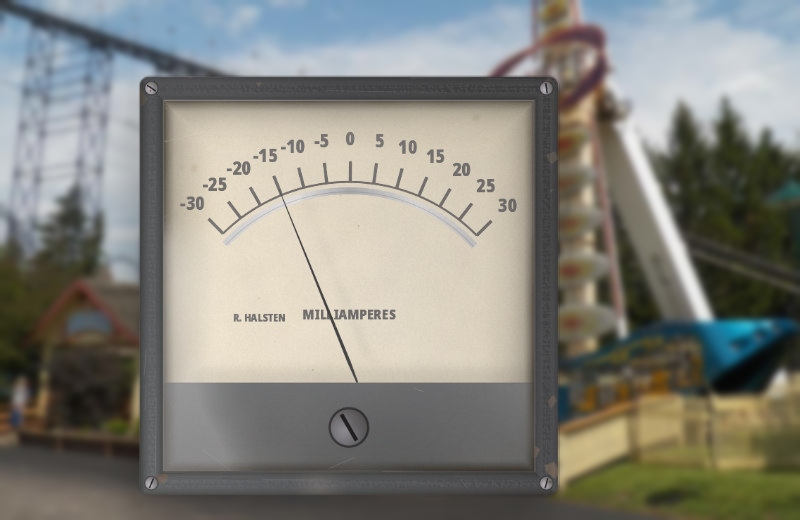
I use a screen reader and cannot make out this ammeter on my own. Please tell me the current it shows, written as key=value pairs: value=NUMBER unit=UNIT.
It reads value=-15 unit=mA
